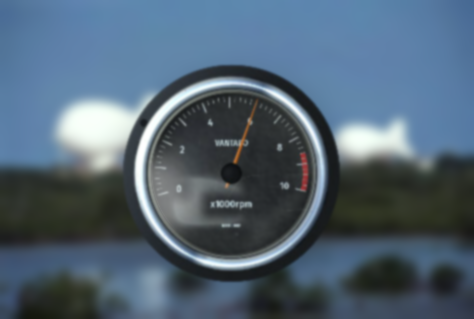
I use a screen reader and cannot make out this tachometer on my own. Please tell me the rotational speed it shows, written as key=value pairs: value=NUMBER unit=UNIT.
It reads value=6000 unit=rpm
